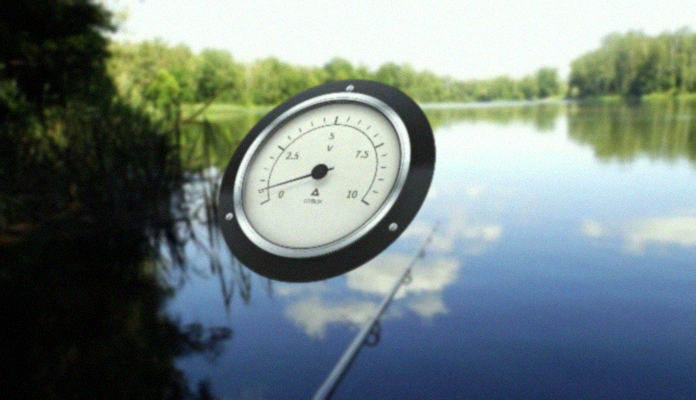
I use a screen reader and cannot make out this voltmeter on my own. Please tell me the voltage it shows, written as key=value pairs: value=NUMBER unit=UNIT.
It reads value=0.5 unit=V
